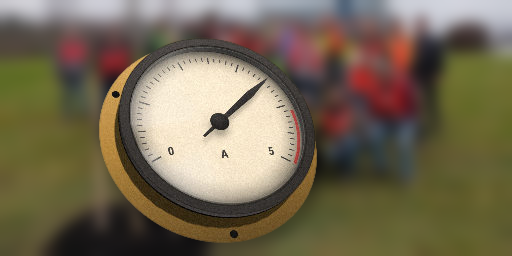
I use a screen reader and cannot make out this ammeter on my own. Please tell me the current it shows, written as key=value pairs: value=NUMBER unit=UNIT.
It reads value=3.5 unit=A
